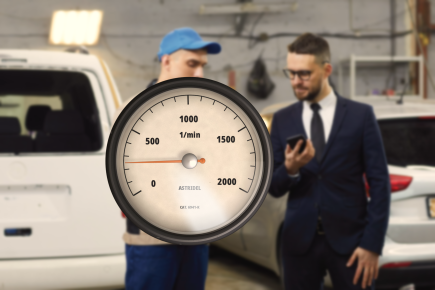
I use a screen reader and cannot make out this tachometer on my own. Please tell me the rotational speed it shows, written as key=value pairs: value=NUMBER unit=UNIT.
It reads value=250 unit=rpm
